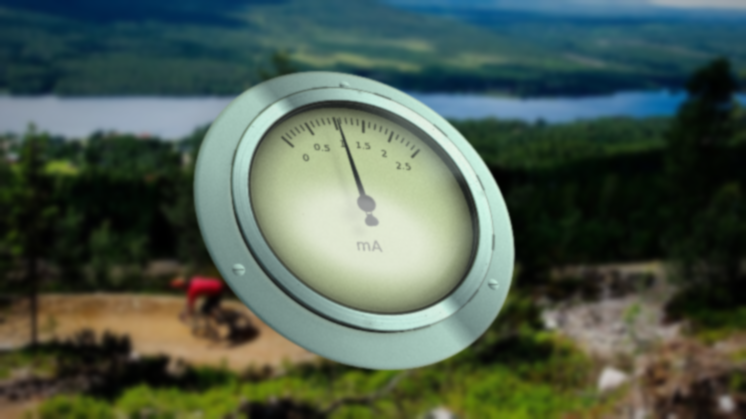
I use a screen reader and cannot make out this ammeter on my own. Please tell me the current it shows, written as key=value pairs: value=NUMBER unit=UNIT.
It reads value=1 unit=mA
